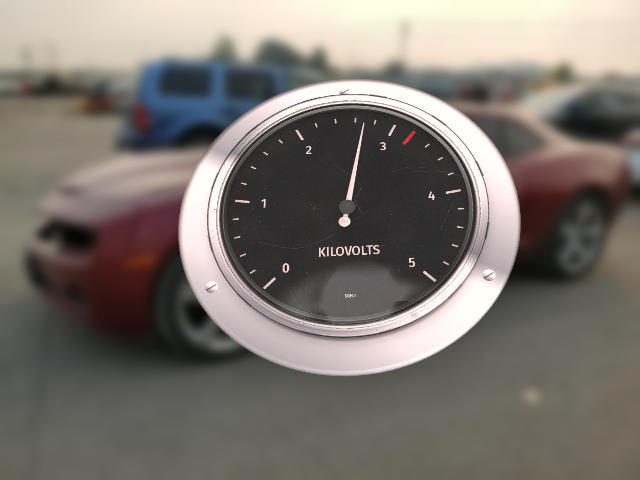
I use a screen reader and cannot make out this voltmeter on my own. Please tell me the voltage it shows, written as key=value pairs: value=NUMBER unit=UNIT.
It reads value=2.7 unit=kV
